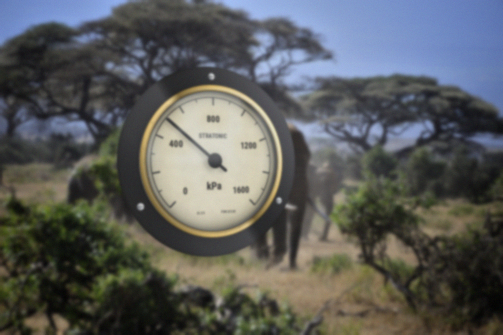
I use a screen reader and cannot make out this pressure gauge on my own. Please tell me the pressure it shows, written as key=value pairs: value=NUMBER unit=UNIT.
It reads value=500 unit=kPa
